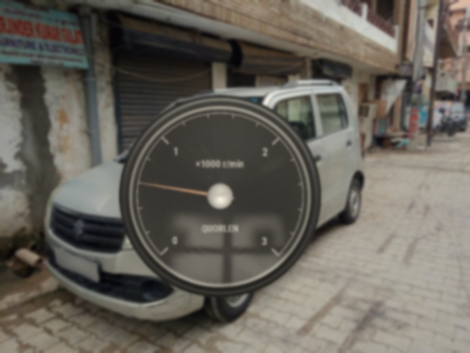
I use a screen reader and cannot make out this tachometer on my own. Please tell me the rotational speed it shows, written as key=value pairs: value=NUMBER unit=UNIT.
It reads value=600 unit=rpm
